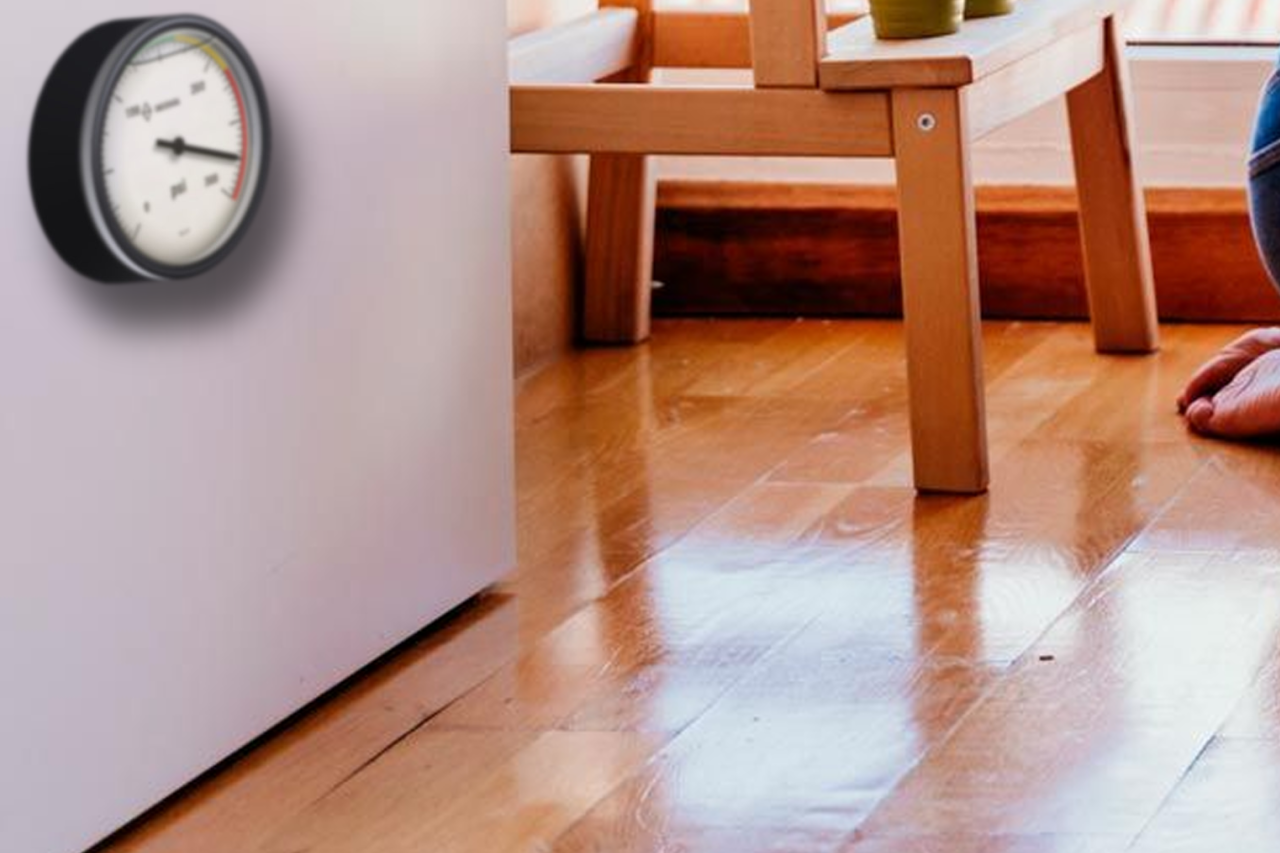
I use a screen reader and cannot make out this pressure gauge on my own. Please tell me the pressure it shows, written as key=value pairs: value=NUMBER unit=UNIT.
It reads value=275 unit=psi
